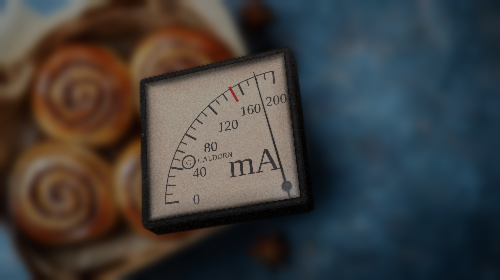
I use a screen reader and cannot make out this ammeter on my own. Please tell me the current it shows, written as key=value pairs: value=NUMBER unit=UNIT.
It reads value=180 unit=mA
